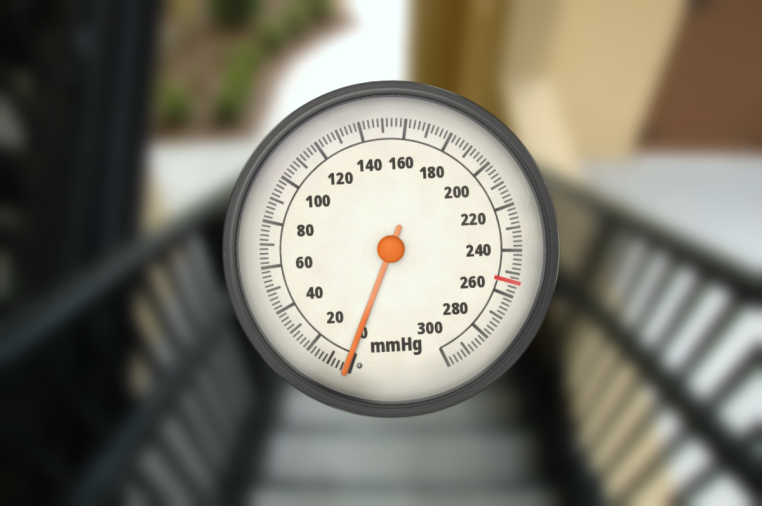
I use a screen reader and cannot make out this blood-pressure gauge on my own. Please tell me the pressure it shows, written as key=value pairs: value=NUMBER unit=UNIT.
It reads value=2 unit=mmHg
